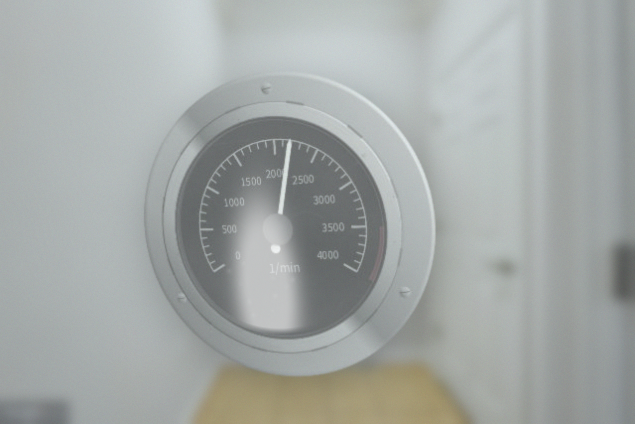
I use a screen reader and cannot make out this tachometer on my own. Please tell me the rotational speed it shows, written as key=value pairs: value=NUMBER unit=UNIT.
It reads value=2200 unit=rpm
